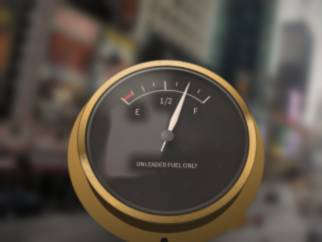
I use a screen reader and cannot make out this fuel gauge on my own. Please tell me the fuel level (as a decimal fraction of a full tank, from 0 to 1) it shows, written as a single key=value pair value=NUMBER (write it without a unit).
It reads value=0.75
